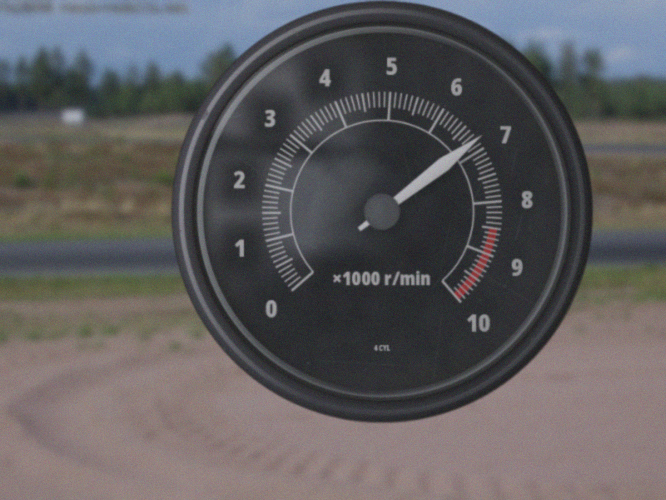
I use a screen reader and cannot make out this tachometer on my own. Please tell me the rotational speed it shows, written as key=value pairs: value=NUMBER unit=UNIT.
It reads value=6800 unit=rpm
